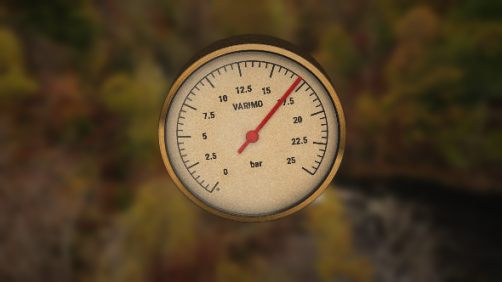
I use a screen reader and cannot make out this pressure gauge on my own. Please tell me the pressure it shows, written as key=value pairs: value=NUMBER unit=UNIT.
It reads value=17 unit=bar
